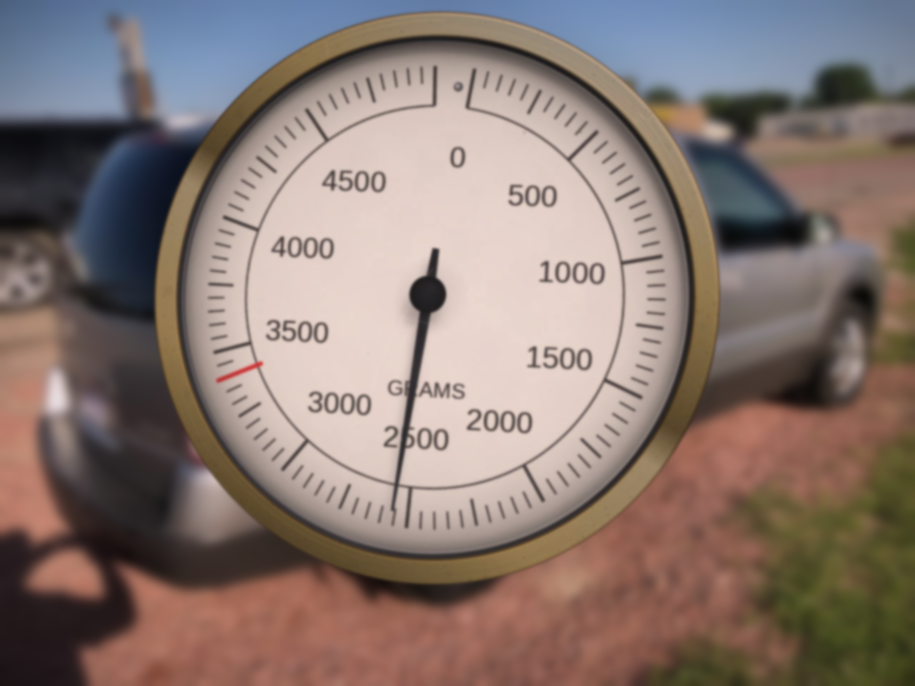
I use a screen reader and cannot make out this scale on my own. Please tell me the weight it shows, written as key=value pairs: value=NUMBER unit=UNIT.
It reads value=2550 unit=g
